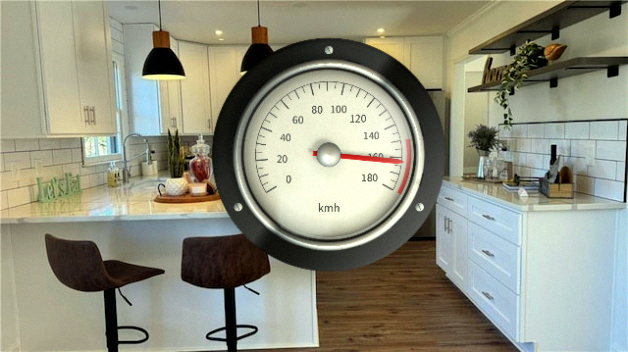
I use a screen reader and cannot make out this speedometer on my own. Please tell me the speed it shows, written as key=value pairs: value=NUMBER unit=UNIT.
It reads value=162.5 unit=km/h
